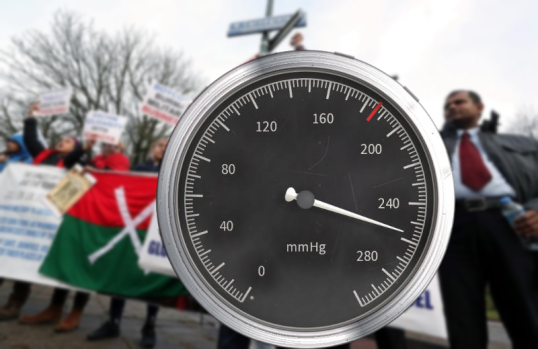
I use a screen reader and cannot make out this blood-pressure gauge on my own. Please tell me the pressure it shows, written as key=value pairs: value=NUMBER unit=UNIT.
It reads value=256 unit=mmHg
